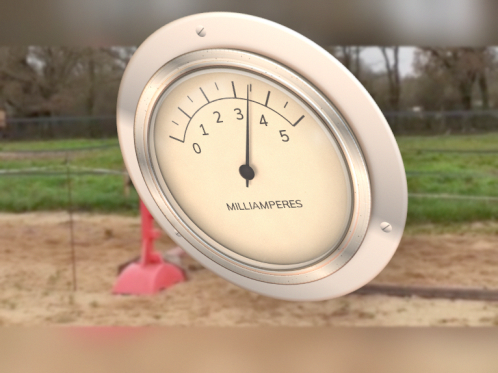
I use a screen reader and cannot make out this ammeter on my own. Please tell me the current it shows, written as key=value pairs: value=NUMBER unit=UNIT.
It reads value=3.5 unit=mA
